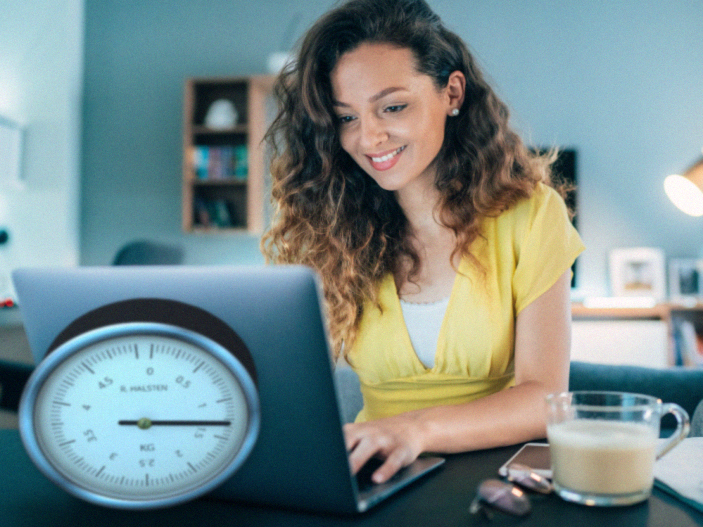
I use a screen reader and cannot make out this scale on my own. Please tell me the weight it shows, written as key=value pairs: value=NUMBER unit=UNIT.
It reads value=1.25 unit=kg
